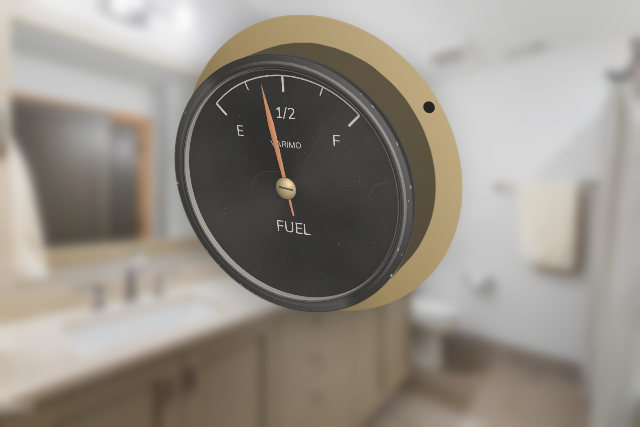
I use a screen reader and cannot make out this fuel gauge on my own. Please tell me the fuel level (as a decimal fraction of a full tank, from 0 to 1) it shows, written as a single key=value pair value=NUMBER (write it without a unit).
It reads value=0.375
